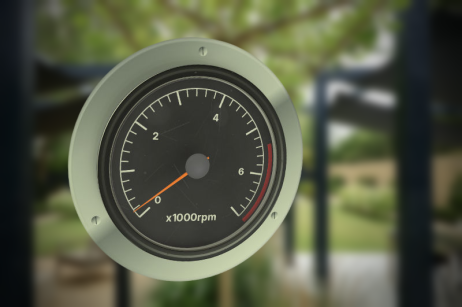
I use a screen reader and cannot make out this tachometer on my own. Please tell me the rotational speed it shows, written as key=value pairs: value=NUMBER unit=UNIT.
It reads value=200 unit=rpm
